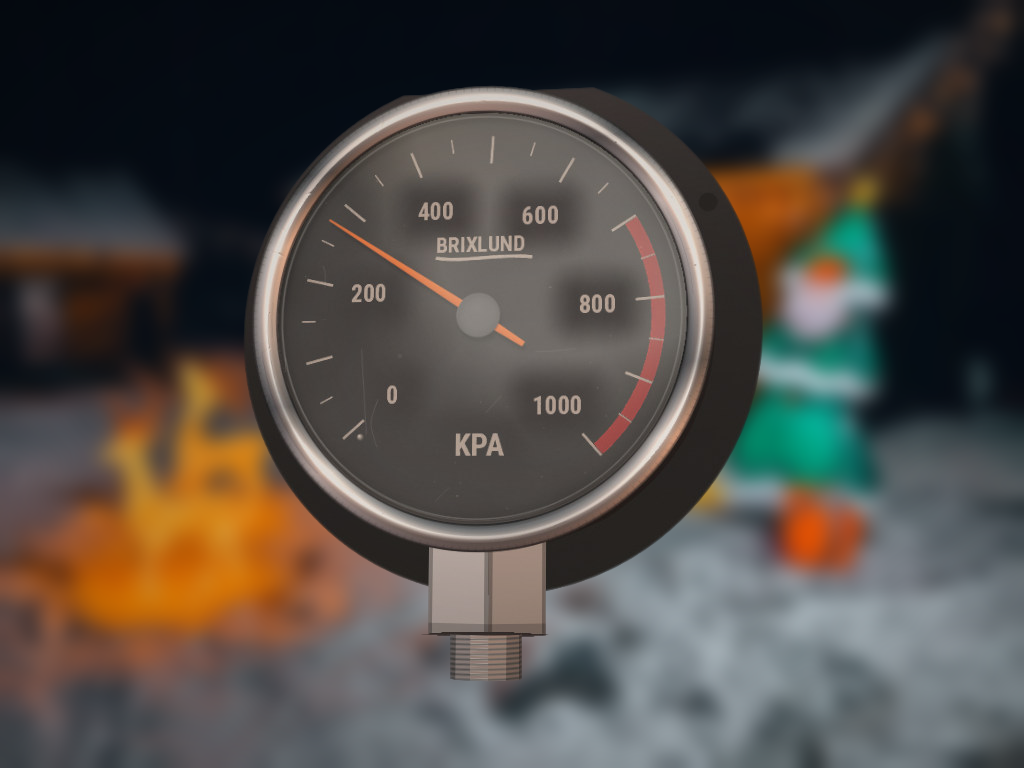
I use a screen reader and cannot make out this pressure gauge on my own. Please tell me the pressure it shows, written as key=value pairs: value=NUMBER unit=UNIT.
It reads value=275 unit=kPa
